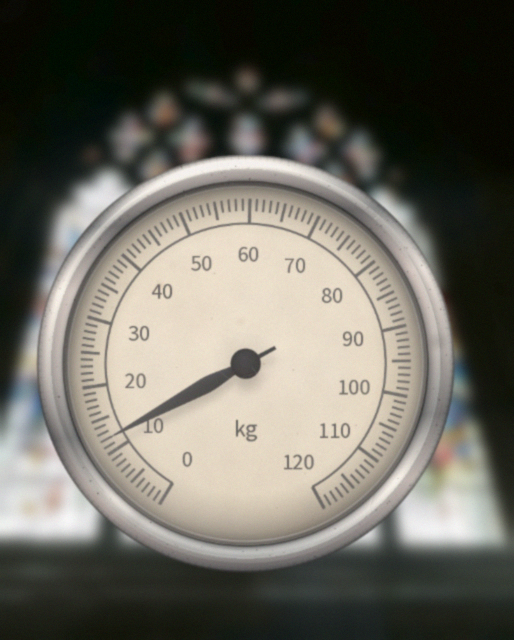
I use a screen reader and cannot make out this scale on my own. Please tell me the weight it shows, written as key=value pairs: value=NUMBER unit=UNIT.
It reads value=12 unit=kg
